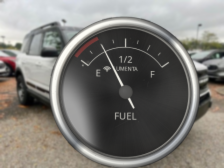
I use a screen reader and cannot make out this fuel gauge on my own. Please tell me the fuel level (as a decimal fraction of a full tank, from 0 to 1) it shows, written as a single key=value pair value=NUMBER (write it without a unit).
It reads value=0.25
